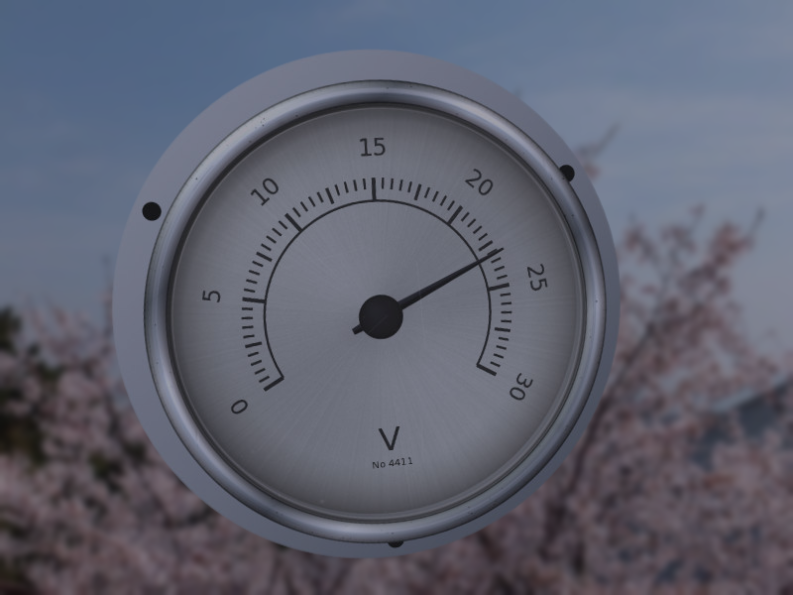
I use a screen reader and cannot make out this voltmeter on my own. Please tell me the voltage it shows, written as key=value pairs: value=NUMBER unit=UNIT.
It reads value=23 unit=V
